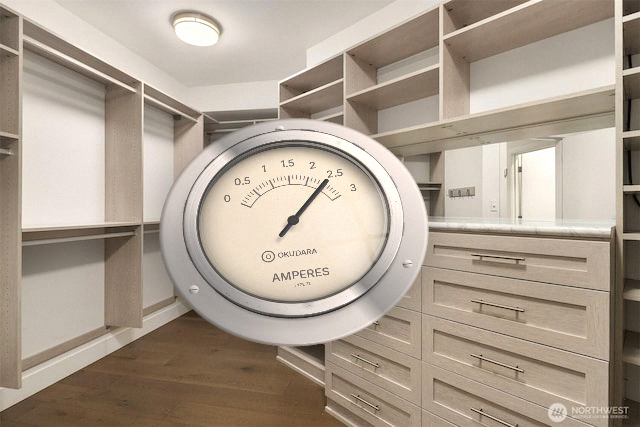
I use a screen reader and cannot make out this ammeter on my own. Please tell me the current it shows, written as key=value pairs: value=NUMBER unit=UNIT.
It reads value=2.5 unit=A
